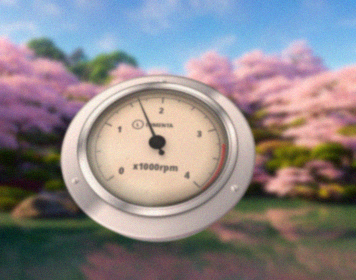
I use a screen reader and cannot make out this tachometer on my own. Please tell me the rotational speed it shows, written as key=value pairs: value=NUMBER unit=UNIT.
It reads value=1625 unit=rpm
